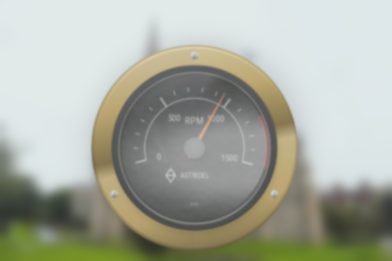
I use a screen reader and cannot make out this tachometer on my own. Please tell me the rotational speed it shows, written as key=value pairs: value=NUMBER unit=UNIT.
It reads value=950 unit=rpm
